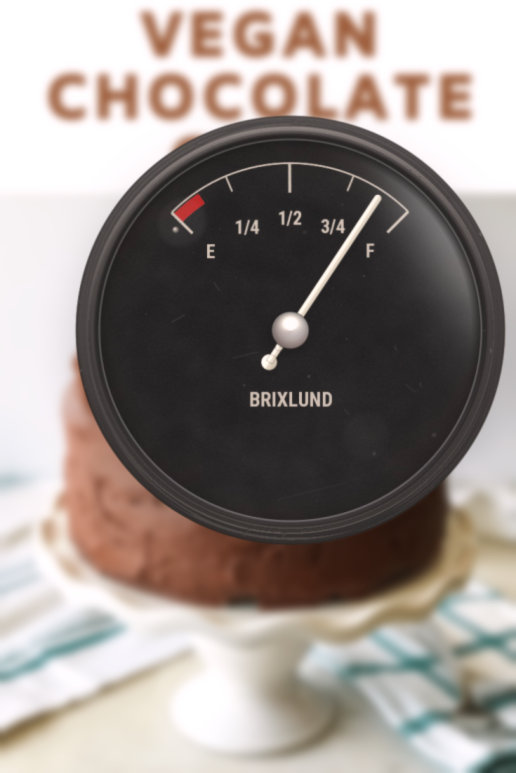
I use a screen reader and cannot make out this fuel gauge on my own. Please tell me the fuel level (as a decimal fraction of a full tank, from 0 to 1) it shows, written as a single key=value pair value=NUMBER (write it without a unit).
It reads value=0.875
